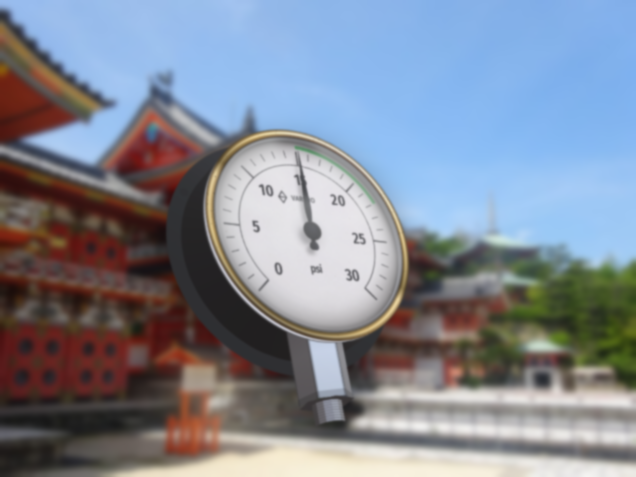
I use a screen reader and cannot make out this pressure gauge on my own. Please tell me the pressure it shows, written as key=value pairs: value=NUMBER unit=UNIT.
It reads value=15 unit=psi
